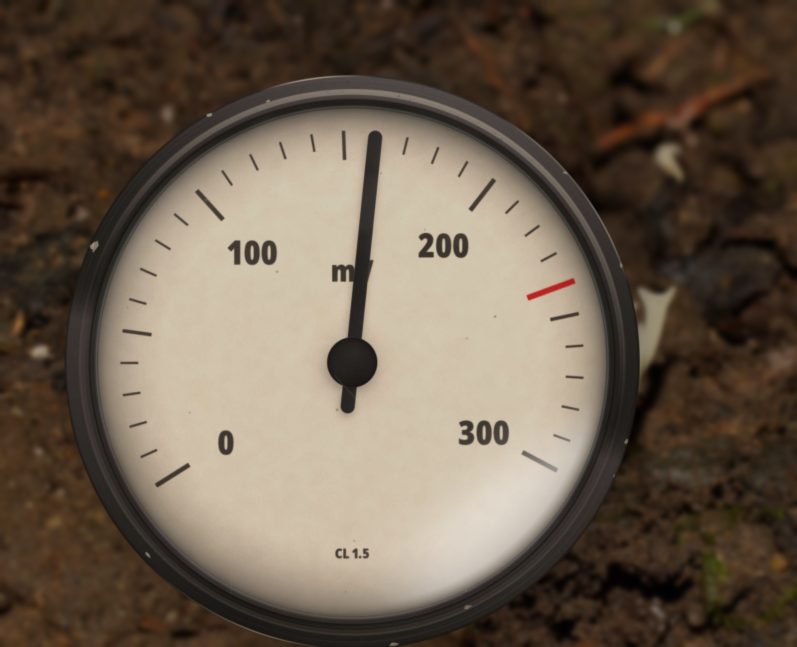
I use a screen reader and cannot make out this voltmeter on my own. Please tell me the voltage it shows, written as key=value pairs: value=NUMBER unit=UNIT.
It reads value=160 unit=mV
